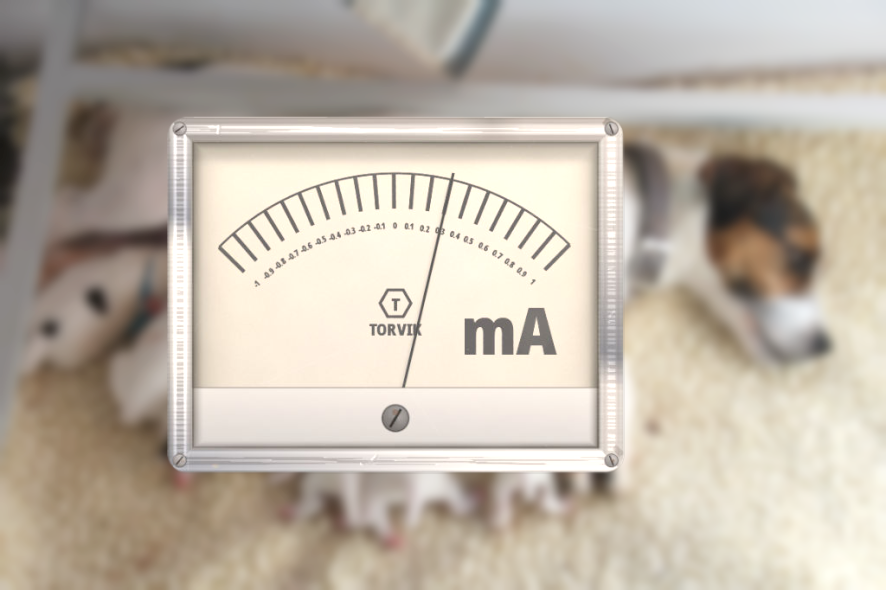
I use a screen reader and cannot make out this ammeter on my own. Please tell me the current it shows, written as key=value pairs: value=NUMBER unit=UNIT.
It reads value=0.3 unit=mA
